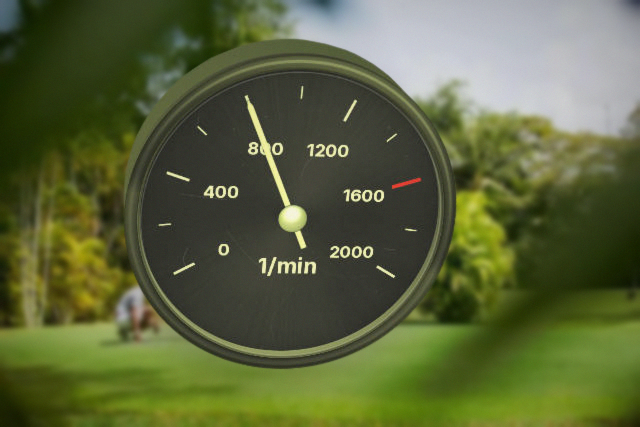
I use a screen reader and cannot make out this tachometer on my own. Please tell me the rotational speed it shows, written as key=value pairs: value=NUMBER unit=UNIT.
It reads value=800 unit=rpm
